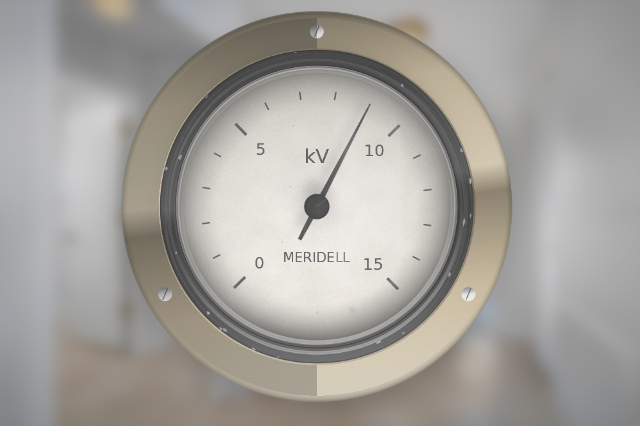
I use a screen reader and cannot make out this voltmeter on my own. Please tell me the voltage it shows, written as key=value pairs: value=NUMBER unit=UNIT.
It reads value=9 unit=kV
